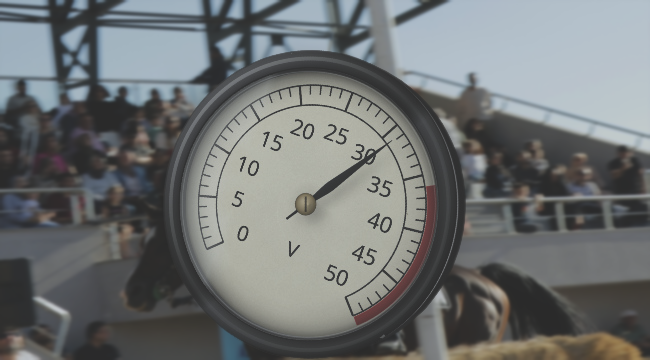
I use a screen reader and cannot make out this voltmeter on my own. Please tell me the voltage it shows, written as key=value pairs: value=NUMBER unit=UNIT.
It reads value=31 unit=V
